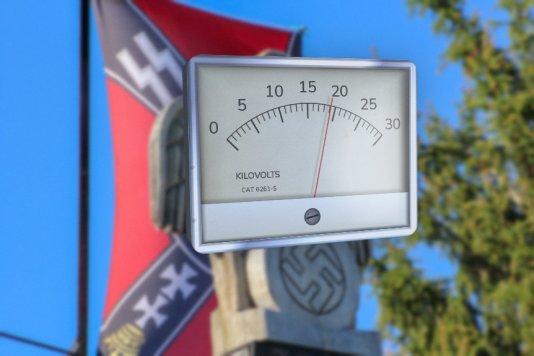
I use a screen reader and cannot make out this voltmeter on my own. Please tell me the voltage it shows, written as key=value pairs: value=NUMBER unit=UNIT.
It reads value=19 unit=kV
